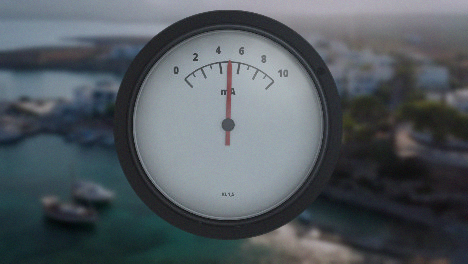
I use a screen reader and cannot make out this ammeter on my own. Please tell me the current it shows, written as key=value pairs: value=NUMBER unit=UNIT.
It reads value=5 unit=mA
